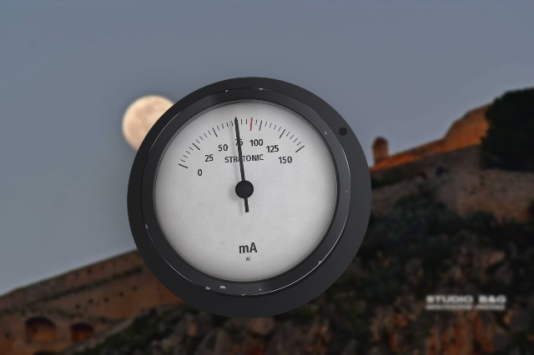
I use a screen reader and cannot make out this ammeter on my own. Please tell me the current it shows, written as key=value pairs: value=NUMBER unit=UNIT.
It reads value=75 unit=mA
